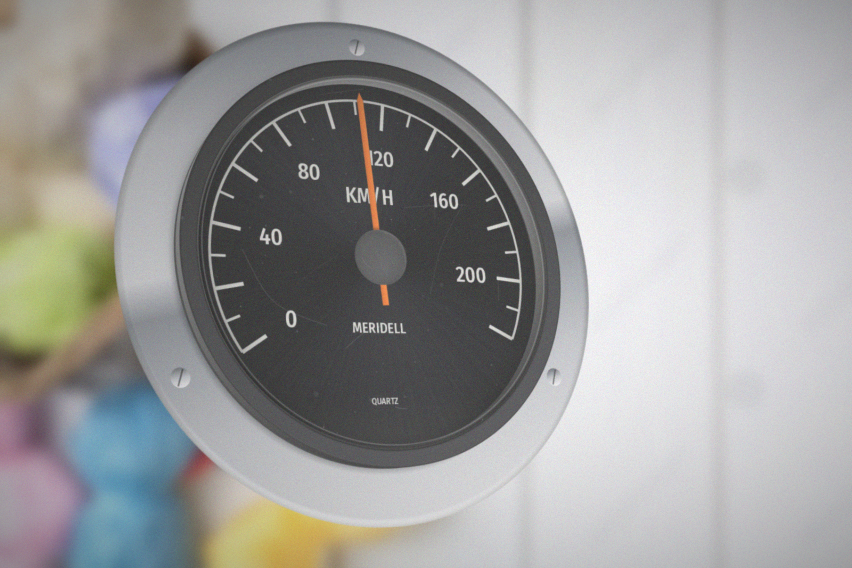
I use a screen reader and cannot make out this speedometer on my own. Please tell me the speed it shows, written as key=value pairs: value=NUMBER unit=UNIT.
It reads value=110 unit=km/h
